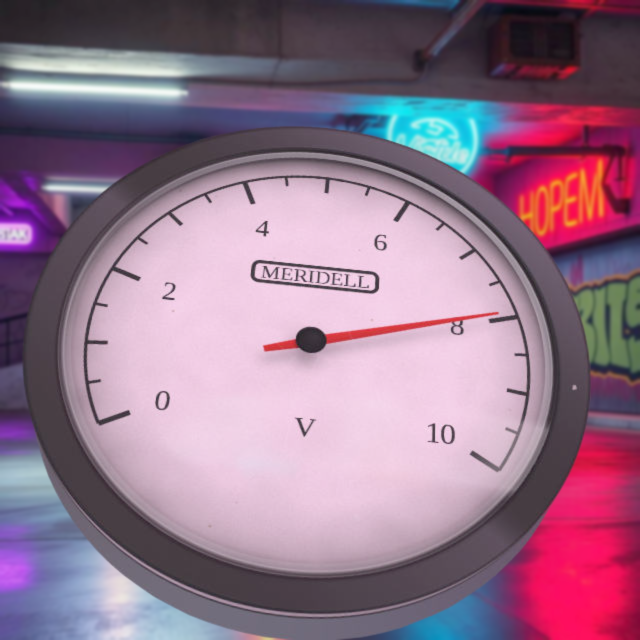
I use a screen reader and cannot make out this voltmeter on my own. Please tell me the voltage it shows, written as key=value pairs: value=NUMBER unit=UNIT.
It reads value=8 unit=V
